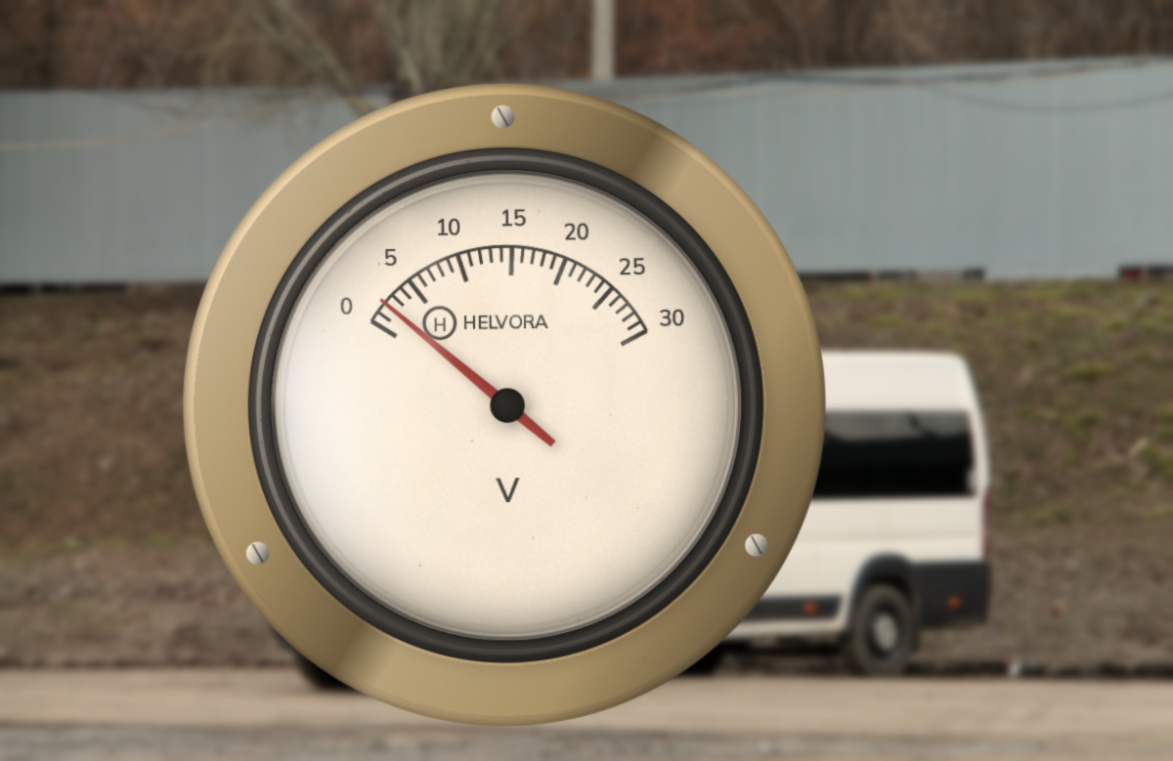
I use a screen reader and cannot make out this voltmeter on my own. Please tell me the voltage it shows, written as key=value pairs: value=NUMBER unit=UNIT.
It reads value=2 unit=V
